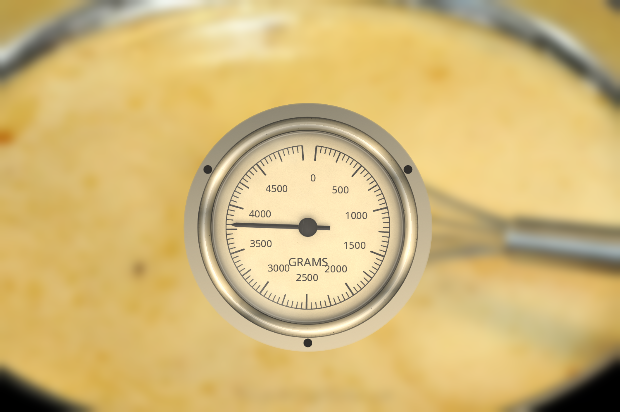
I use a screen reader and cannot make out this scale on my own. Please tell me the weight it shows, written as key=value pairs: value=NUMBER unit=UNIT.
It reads value=3800 unit=g
